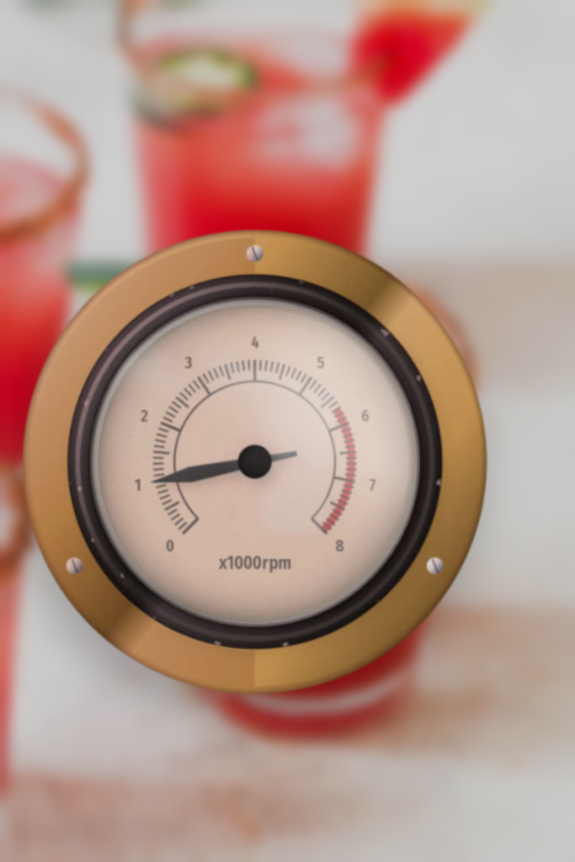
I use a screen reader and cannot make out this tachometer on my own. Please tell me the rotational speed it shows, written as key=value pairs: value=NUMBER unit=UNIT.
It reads value=1000 unit=rpm
